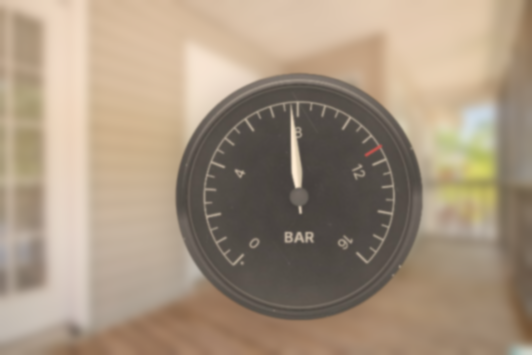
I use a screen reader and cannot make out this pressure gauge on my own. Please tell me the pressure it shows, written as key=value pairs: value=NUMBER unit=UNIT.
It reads value=7.75 unit=bar
